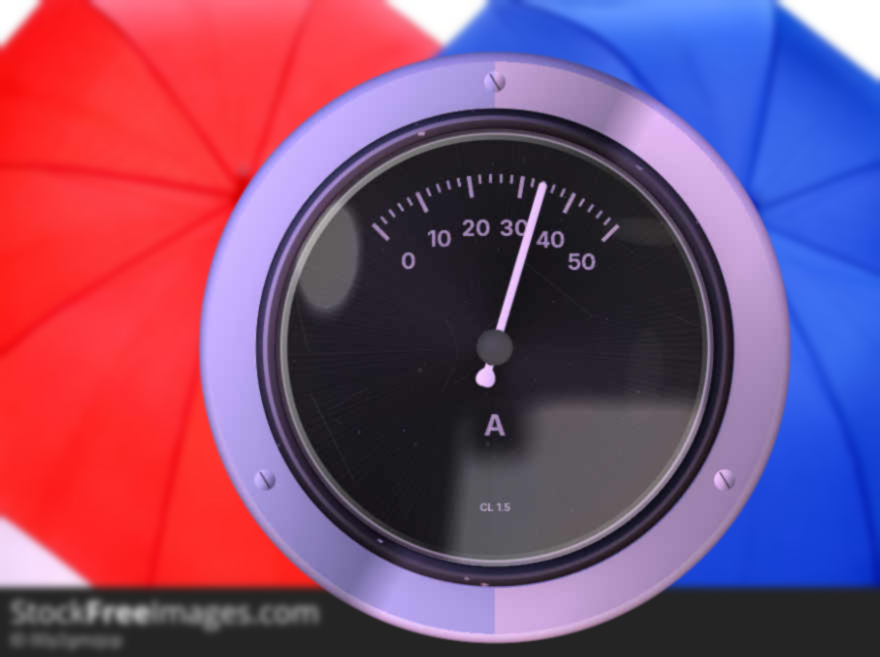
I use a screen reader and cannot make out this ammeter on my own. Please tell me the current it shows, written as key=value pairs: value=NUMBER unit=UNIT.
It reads value=34 unit=A
